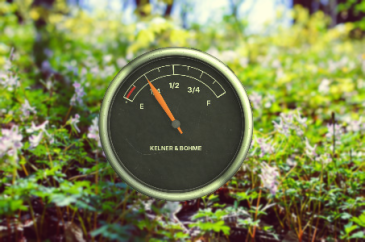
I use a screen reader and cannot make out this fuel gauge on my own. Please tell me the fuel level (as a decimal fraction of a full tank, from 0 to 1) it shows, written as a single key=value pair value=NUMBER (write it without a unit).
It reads value=0.25
